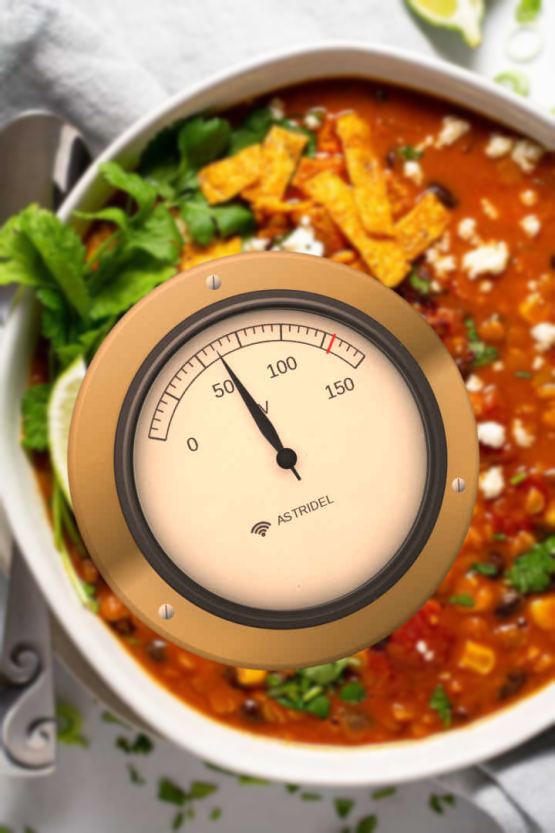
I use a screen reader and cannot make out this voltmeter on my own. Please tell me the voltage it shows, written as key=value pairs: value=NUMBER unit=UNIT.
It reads value=60 unit=V
